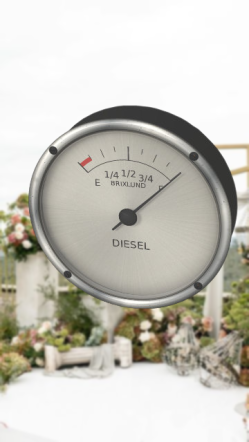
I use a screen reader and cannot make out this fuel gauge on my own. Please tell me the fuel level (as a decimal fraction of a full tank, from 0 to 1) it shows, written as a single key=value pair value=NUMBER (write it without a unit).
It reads value=1
